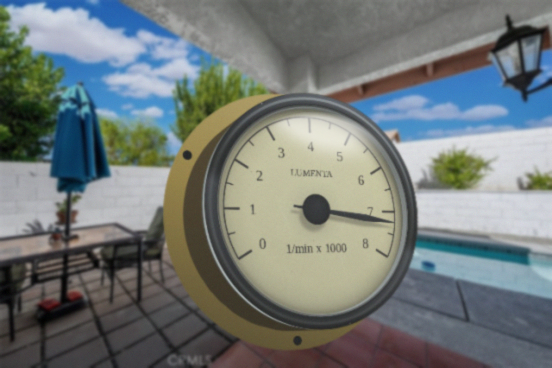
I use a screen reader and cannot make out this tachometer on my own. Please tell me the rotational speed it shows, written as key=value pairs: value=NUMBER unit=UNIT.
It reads value=7250 unit=rpm
